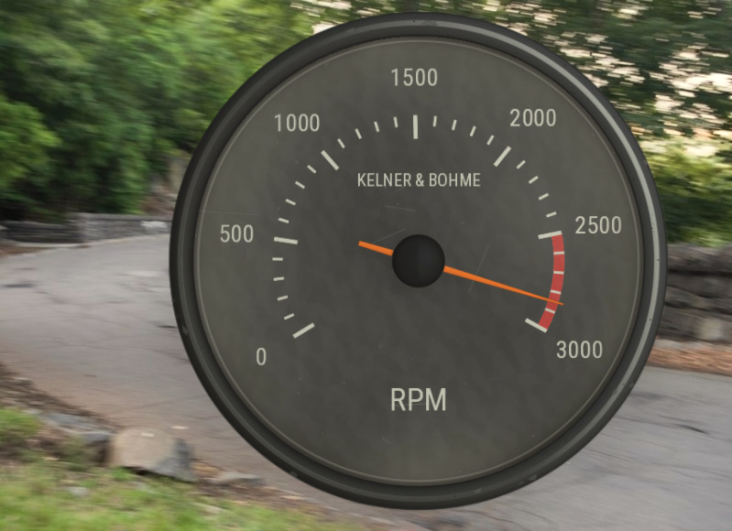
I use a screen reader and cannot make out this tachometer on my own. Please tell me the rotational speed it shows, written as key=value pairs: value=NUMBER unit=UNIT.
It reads value=2850 unit=rpm
